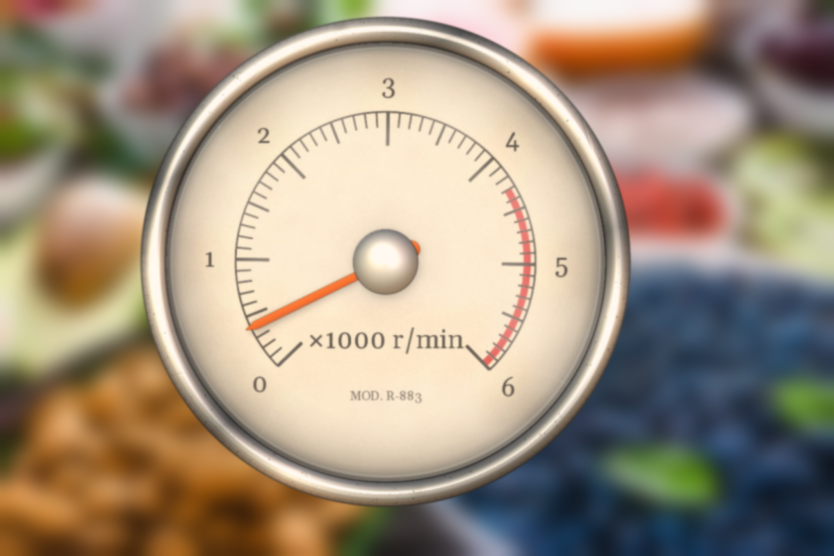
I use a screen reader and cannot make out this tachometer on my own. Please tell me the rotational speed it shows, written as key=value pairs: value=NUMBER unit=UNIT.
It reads value=400 unit=rpm
